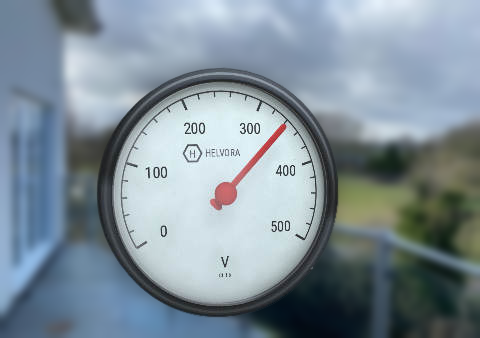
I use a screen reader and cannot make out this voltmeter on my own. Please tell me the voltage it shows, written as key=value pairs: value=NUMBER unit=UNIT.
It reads value=340 unit=V
